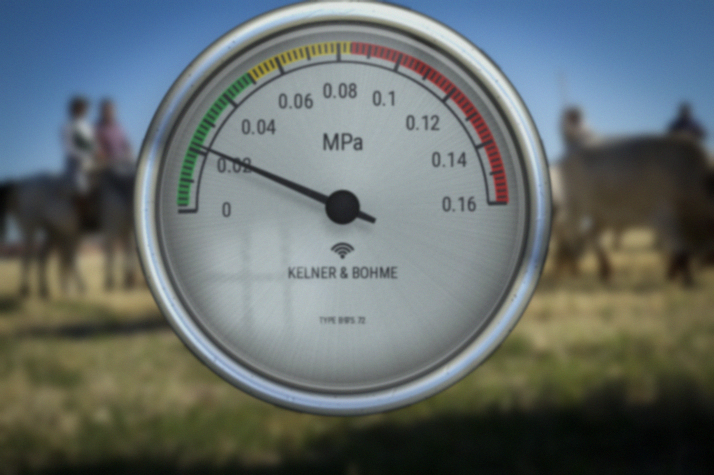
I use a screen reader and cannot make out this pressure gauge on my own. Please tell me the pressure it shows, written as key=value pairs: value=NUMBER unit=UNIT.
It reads value=0.022 unit=MPa
